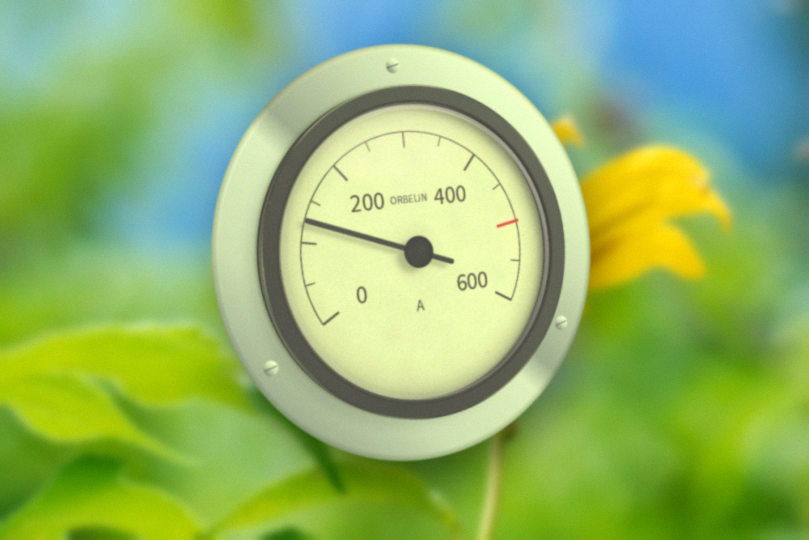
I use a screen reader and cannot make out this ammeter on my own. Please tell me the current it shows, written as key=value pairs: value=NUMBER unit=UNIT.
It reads value=125 unit=A
